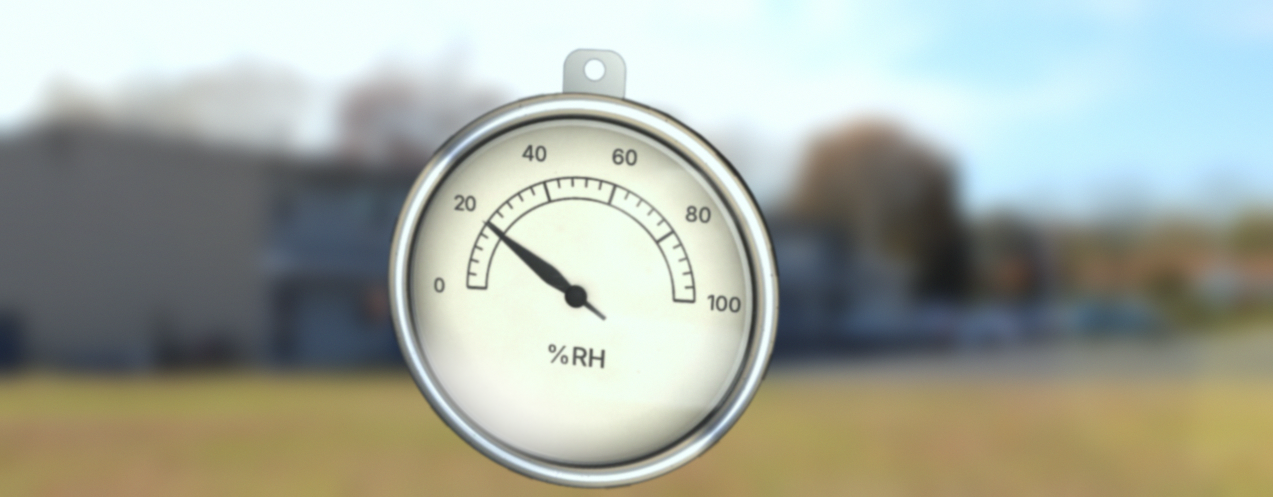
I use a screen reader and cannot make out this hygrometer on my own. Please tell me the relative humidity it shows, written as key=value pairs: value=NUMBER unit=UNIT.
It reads value=20 unit=%
